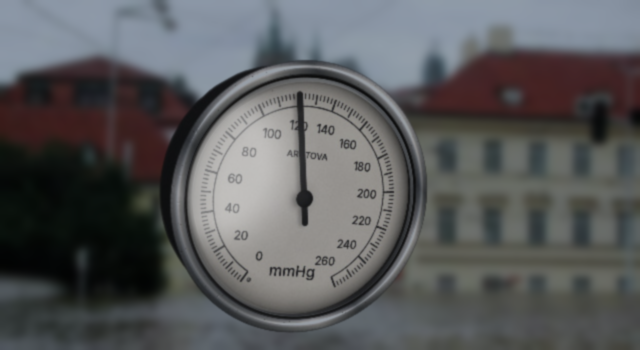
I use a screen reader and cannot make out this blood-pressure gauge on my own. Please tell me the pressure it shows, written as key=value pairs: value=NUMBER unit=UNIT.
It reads value=120 unit=mmHg
